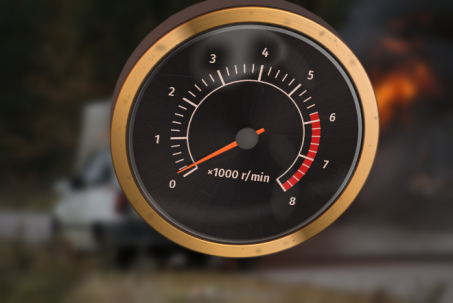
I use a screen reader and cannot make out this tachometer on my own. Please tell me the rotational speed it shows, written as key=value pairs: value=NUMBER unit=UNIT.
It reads value=200 unit=rpm
